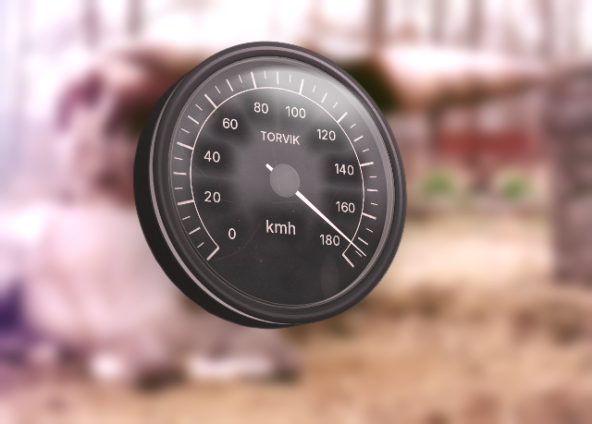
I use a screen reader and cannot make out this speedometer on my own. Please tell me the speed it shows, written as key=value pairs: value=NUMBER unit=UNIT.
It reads value=175 unit=km/h
